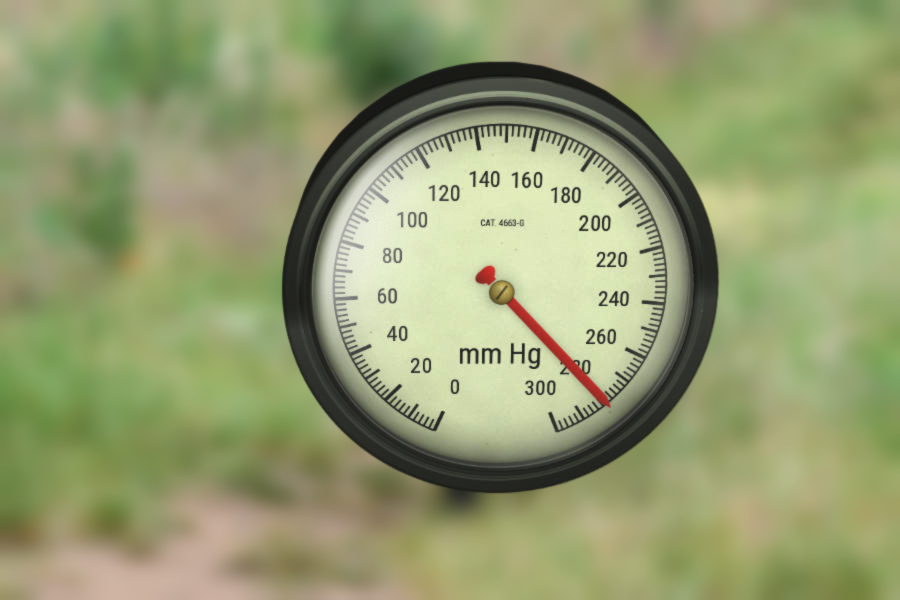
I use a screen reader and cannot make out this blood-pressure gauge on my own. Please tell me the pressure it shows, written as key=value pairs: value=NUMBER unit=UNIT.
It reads value=280 unit=mmHg
